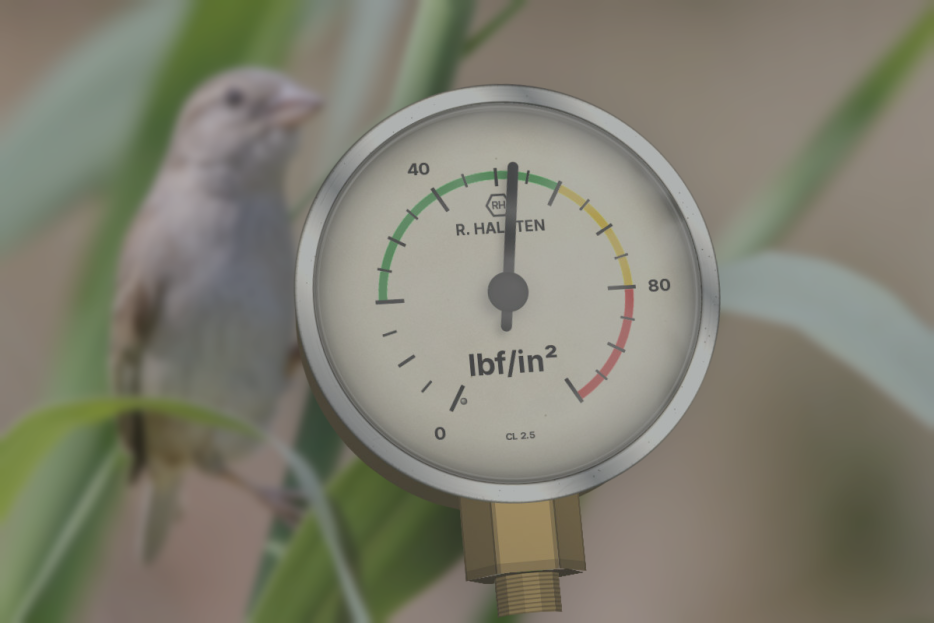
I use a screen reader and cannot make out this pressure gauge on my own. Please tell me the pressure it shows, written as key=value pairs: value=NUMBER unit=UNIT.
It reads value=52.5 unit=psi
